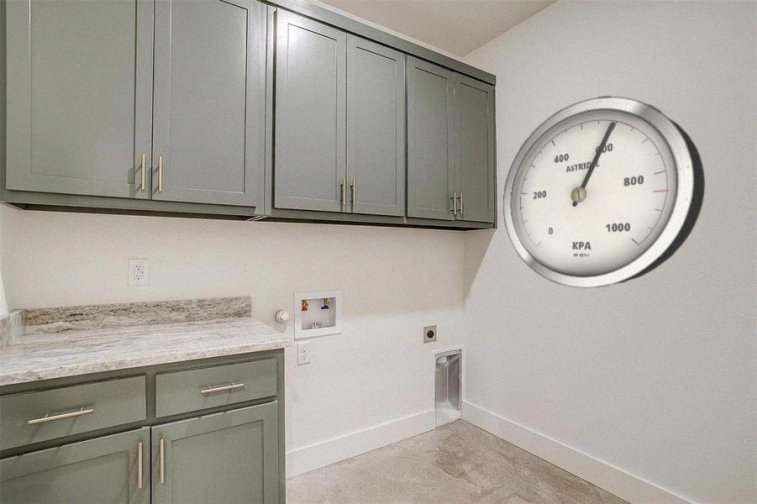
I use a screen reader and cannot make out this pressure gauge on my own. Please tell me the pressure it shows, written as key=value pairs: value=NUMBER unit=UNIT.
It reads value=600 unit=kPa
